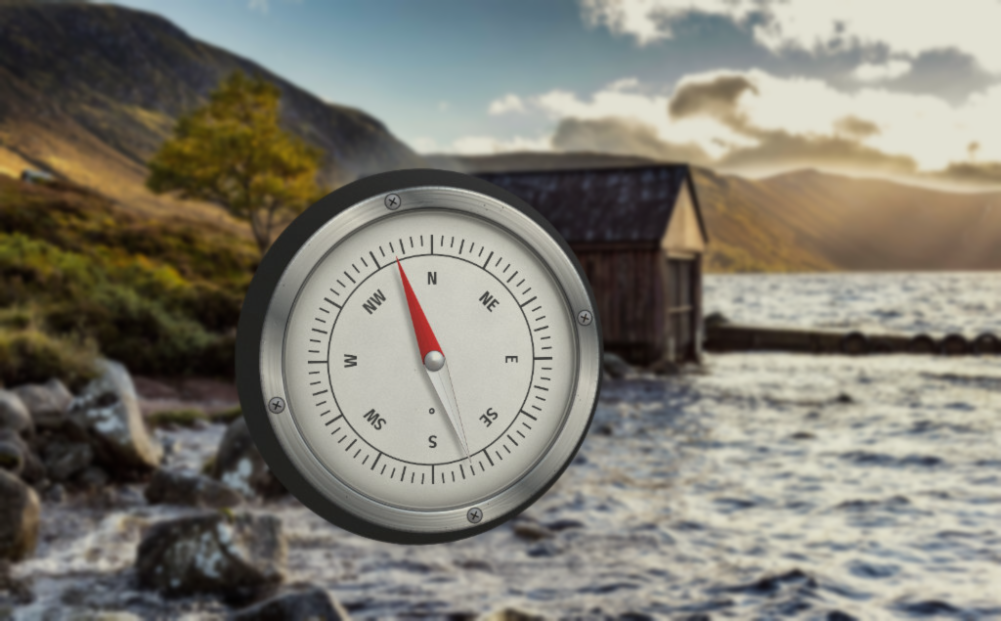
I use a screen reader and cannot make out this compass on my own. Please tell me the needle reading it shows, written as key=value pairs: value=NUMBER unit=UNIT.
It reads value=340 unit=°
